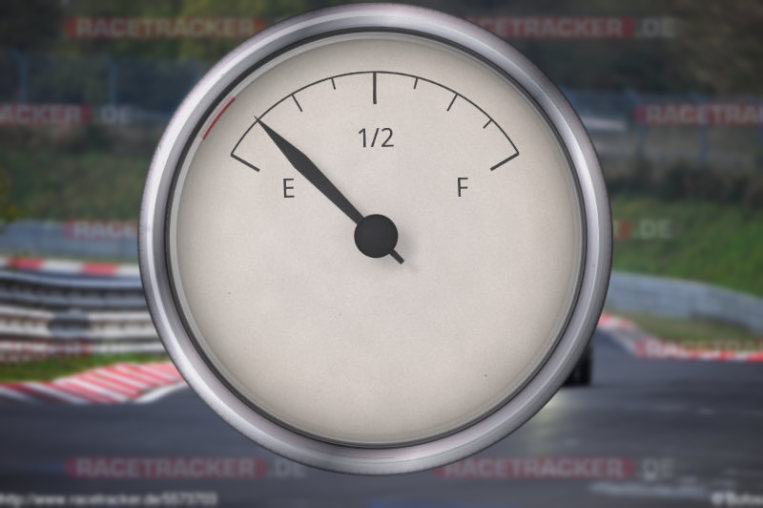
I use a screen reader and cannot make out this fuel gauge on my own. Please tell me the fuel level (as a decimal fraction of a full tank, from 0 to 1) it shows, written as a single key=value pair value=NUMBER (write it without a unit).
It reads value=0.125
